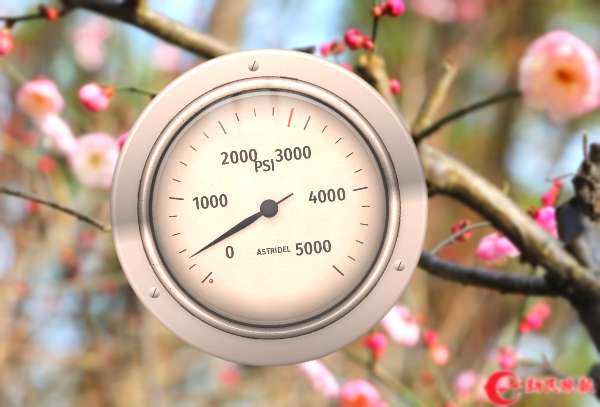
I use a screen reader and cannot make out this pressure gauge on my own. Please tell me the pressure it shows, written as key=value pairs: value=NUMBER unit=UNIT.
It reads value=300 unit=psi
